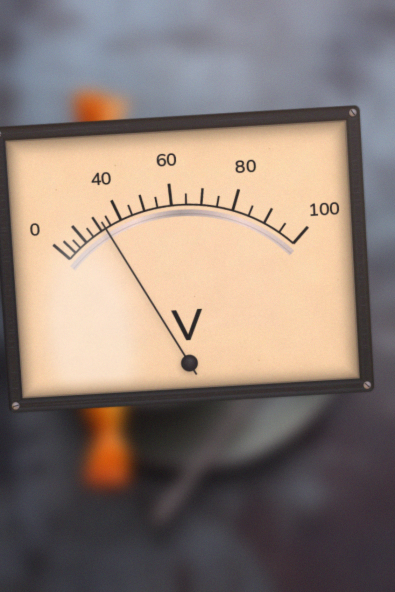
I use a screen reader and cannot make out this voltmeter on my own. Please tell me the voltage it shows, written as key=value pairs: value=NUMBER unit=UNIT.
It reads value=32.5 unit=V
